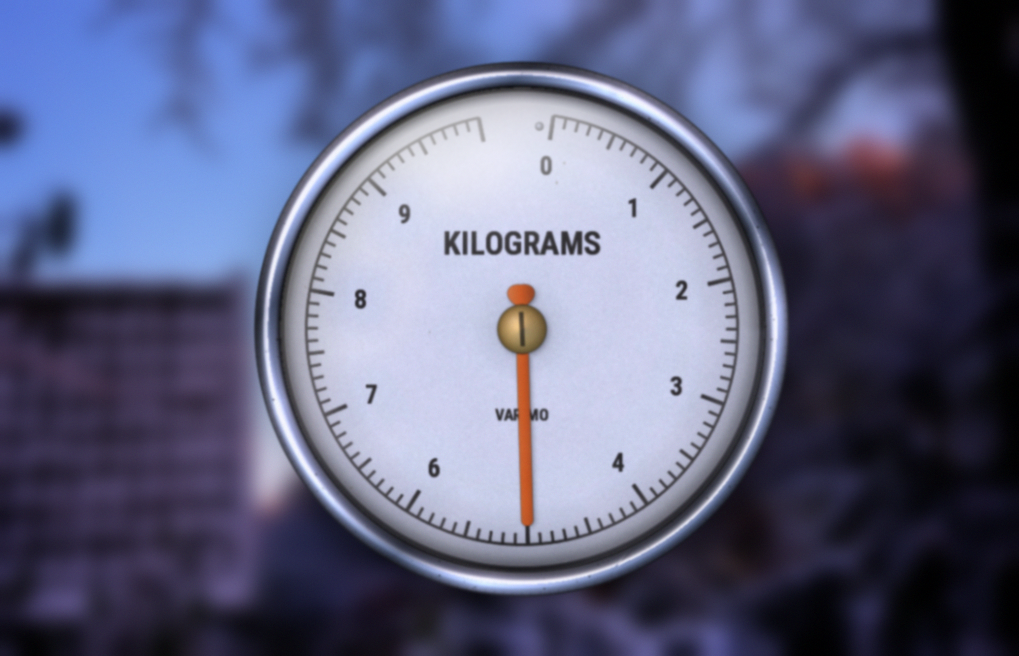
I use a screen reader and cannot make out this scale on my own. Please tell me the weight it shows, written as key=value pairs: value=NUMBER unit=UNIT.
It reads value=5 unit=kg
